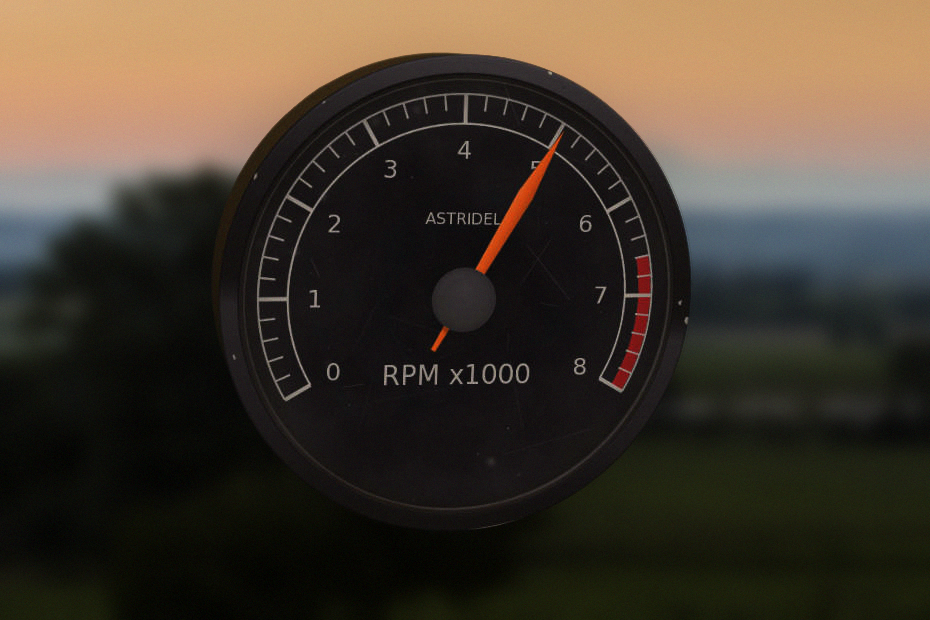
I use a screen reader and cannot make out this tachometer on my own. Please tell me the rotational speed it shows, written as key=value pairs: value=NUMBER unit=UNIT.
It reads value=5000 unit=rpm
